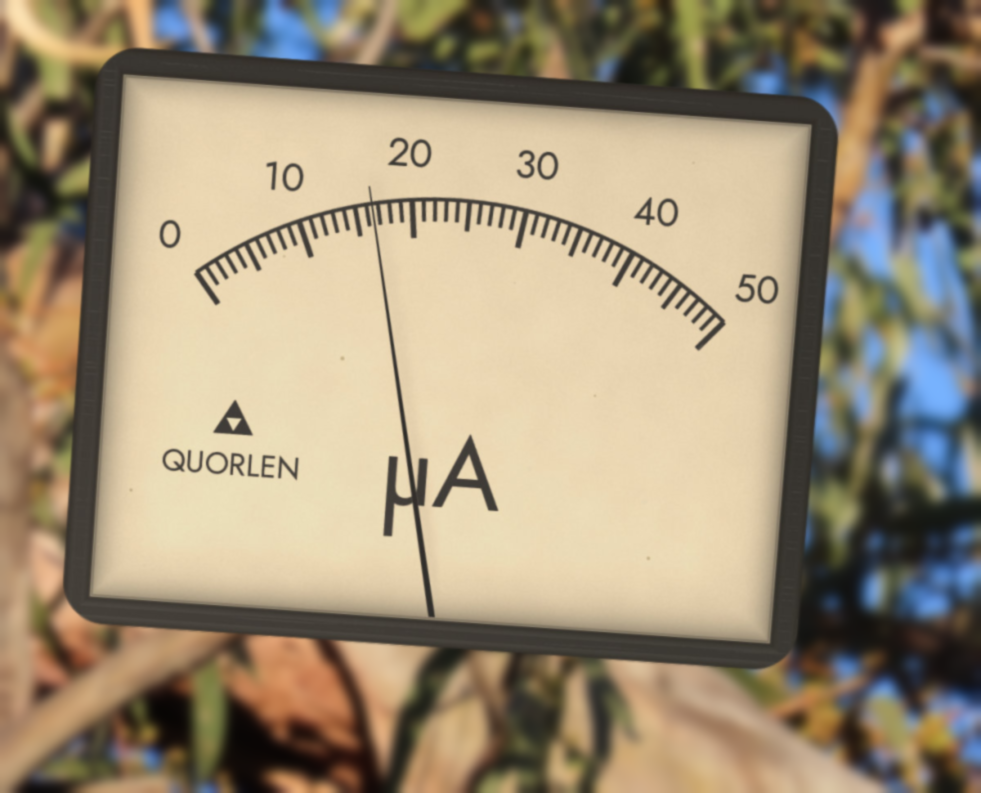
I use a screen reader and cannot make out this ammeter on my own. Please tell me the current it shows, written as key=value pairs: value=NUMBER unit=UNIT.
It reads value=16.5 unit=µA
